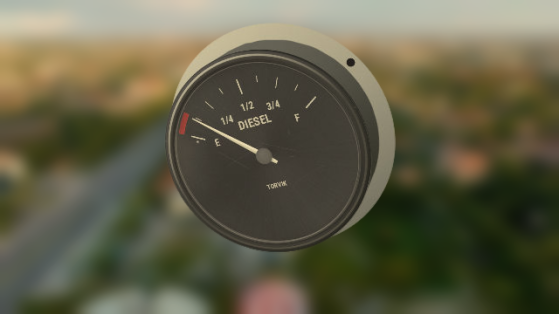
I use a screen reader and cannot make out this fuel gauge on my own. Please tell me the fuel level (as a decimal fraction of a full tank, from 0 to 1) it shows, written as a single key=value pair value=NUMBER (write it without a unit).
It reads value=0.125
